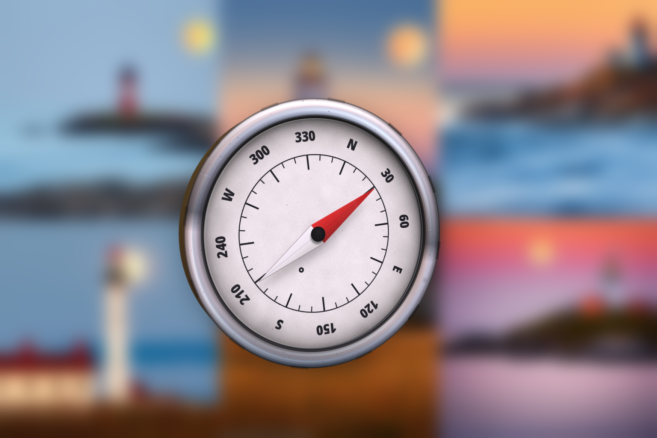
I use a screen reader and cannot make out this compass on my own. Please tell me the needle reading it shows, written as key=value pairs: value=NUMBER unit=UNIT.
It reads value=30 unit=°
